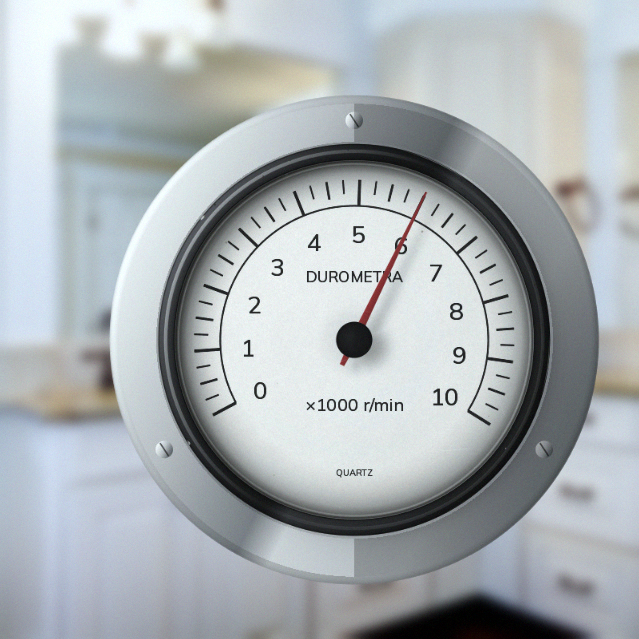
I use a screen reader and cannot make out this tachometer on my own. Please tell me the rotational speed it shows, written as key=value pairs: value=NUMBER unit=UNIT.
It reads value=6000 unit=rpm
